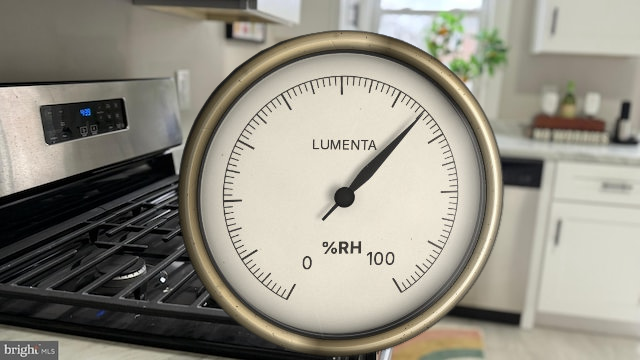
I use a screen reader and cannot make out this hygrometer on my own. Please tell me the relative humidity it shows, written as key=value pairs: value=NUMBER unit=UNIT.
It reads value=65 unit=%
